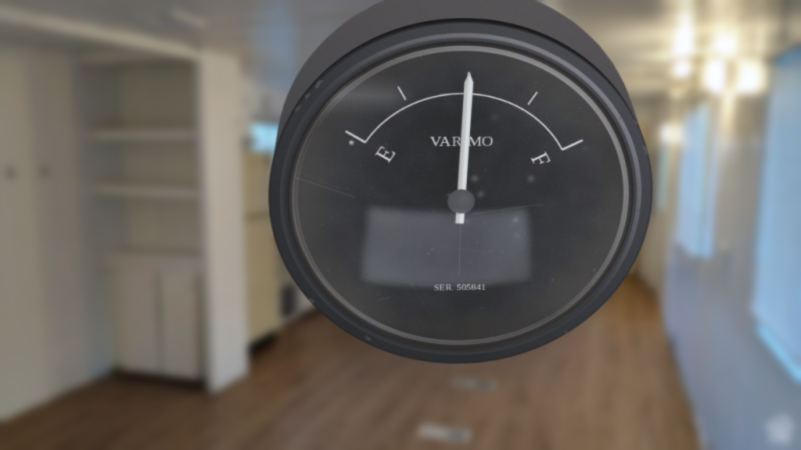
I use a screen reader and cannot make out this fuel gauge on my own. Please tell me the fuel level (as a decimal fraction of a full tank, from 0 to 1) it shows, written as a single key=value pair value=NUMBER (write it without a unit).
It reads value=0.5
